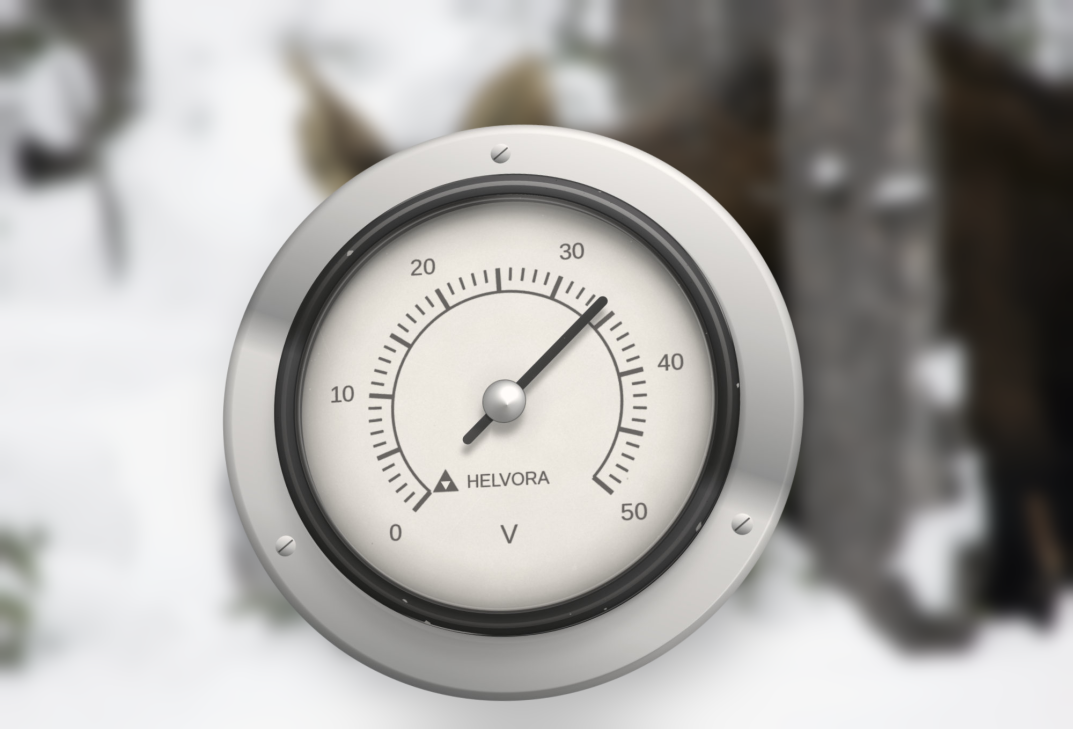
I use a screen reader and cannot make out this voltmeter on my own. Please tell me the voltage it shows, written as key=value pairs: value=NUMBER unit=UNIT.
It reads value=34 unit=V
